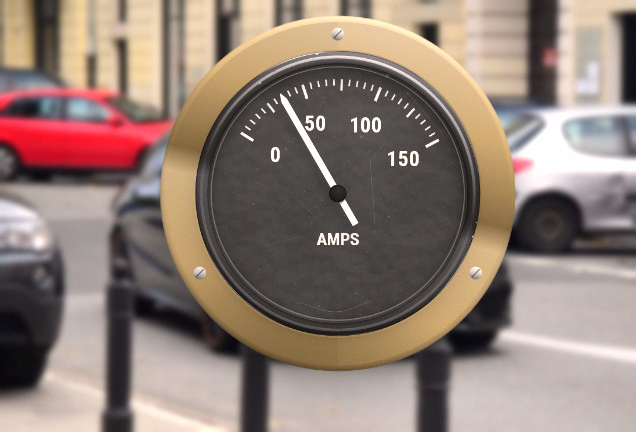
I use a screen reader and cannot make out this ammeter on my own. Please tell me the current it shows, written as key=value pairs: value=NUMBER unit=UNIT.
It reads value=35 unit=A
